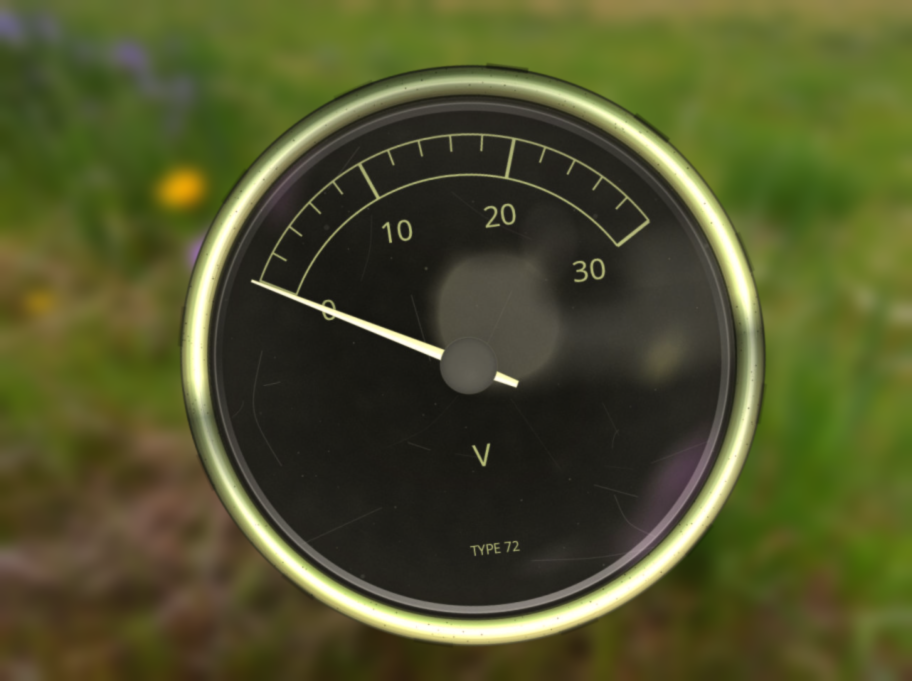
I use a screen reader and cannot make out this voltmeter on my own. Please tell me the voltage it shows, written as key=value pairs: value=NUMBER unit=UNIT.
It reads value=0 unit=V
